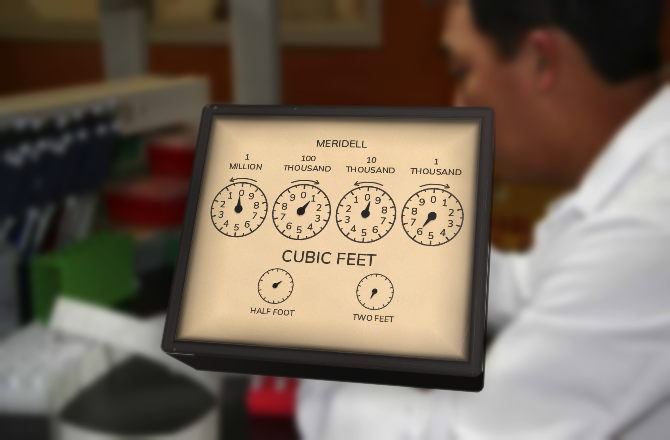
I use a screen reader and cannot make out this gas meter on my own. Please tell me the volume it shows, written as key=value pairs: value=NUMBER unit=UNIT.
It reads value=9600 unit=ft³
